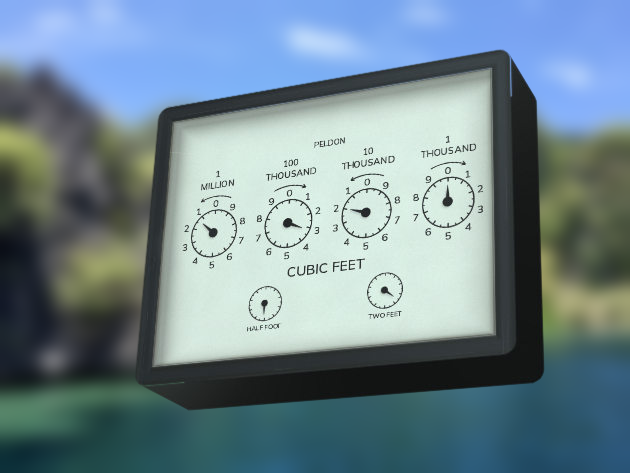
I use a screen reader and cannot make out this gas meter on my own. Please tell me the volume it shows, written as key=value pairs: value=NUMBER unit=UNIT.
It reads value=132000 unit=ft³
